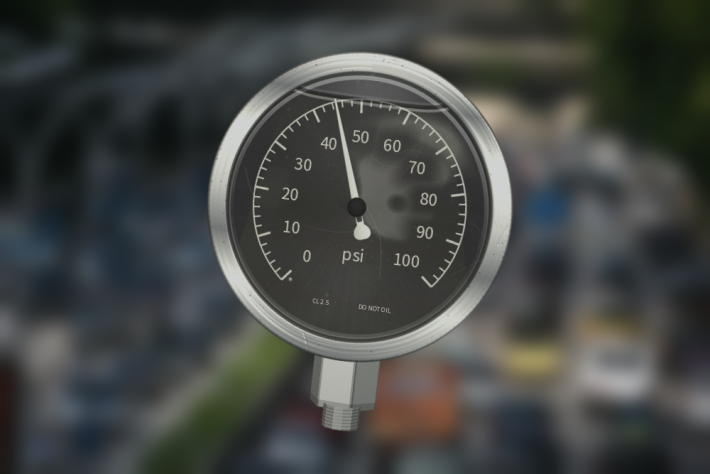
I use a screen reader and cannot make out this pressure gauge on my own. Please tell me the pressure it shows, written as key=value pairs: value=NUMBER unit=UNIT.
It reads value=45 unit=psi
